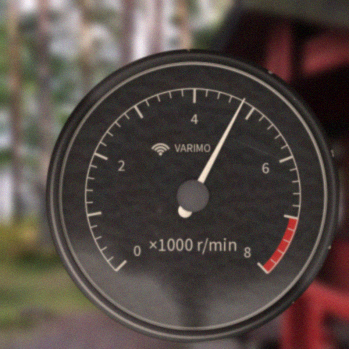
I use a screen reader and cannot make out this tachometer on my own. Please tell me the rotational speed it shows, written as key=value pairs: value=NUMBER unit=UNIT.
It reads value=4800 unit=rpm
